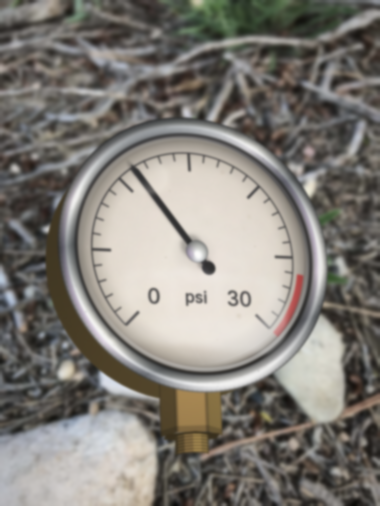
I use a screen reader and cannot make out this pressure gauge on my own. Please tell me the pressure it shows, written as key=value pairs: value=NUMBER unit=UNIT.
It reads value=11 unit=psi
